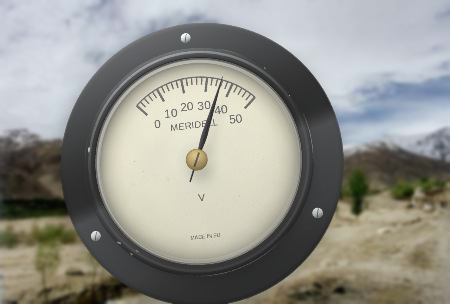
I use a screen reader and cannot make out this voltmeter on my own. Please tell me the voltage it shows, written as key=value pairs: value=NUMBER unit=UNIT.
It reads value=36 unit=V
